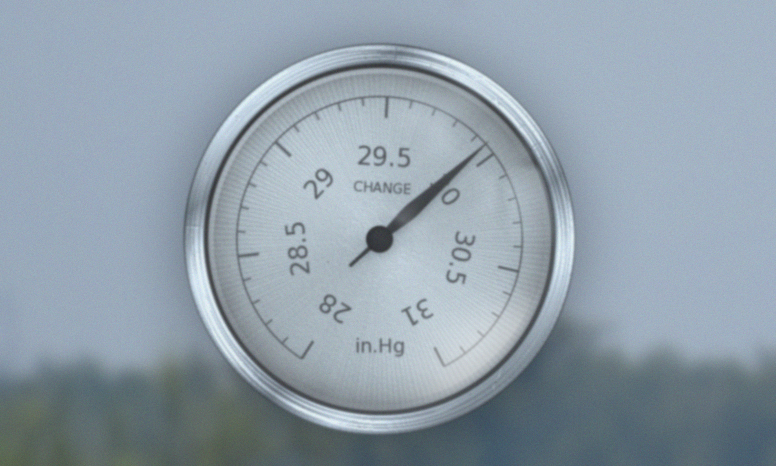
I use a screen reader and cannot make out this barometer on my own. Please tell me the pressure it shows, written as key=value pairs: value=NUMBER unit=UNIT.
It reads value=29.95 unit=inHg
